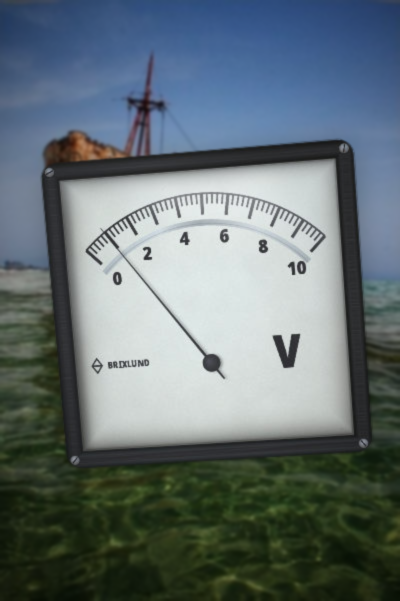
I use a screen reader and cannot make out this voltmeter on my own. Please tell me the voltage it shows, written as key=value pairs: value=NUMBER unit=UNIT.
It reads value=1 unit=V
